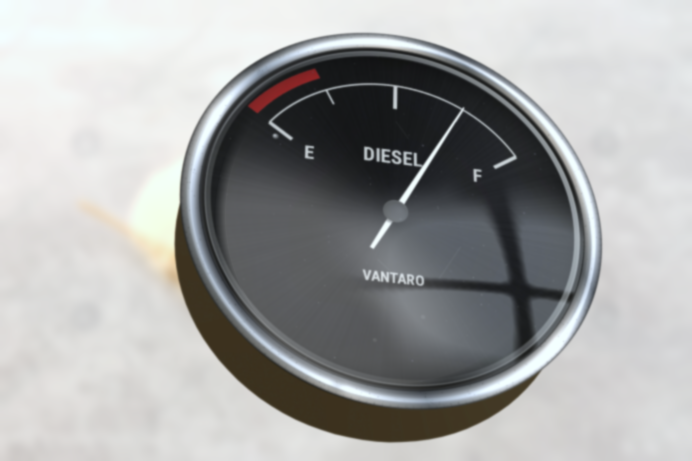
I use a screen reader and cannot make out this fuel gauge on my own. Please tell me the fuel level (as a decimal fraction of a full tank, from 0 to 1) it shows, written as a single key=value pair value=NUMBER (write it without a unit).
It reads value=0.75
